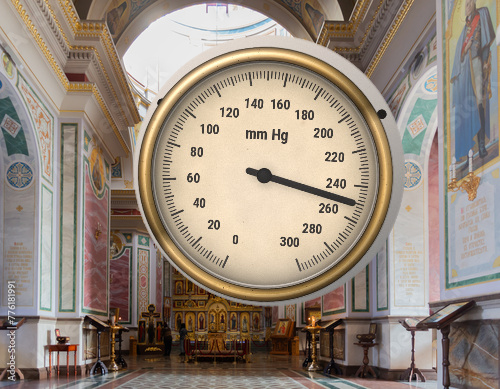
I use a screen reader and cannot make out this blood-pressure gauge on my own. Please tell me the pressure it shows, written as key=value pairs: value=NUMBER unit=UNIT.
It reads value=250 unit=mmHg
